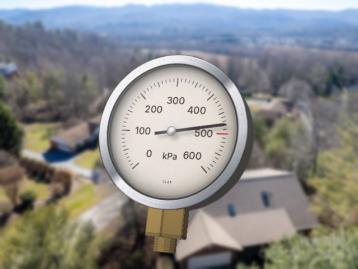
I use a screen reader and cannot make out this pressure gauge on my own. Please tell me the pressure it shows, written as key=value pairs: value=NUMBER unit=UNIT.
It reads value=480 unit=kPa
